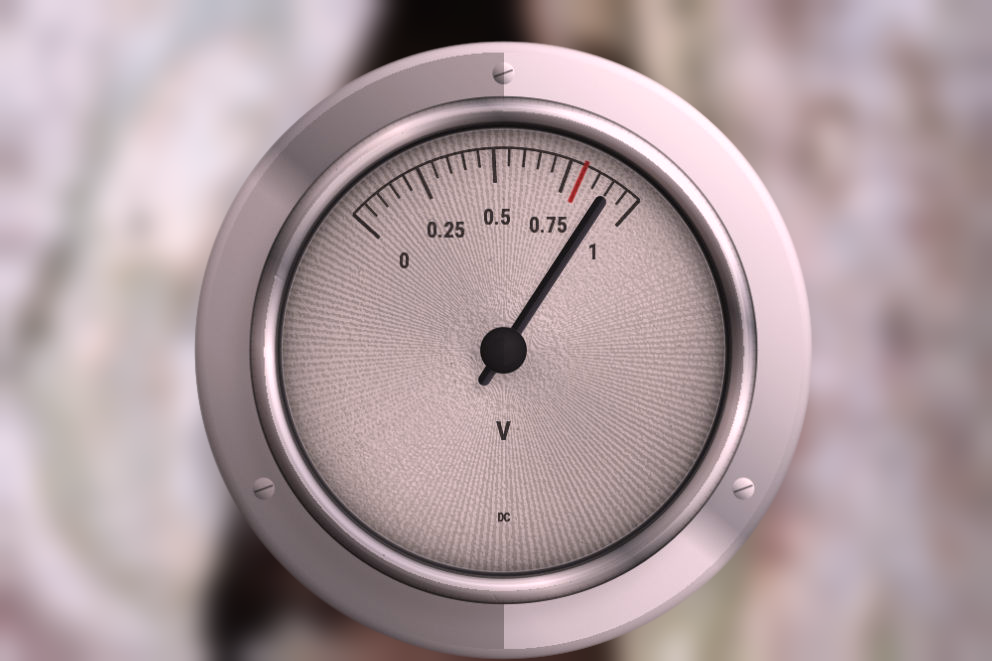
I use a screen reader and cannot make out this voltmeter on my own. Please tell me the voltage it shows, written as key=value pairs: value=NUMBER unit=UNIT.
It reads value=0.9 unit=V
